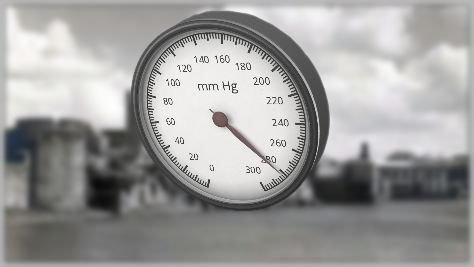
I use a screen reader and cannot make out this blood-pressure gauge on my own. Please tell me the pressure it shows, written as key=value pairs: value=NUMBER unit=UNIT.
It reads value=280 unit=mmHg
